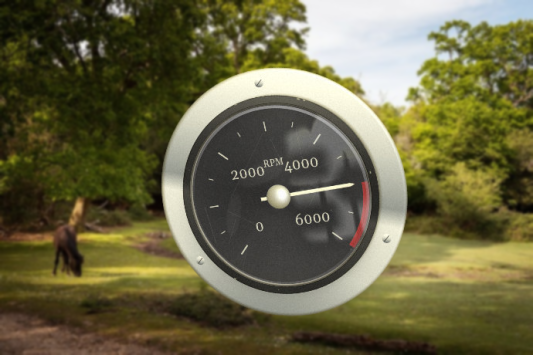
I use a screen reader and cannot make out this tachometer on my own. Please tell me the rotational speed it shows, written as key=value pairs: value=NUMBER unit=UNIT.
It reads value=5000 unit=rpm
